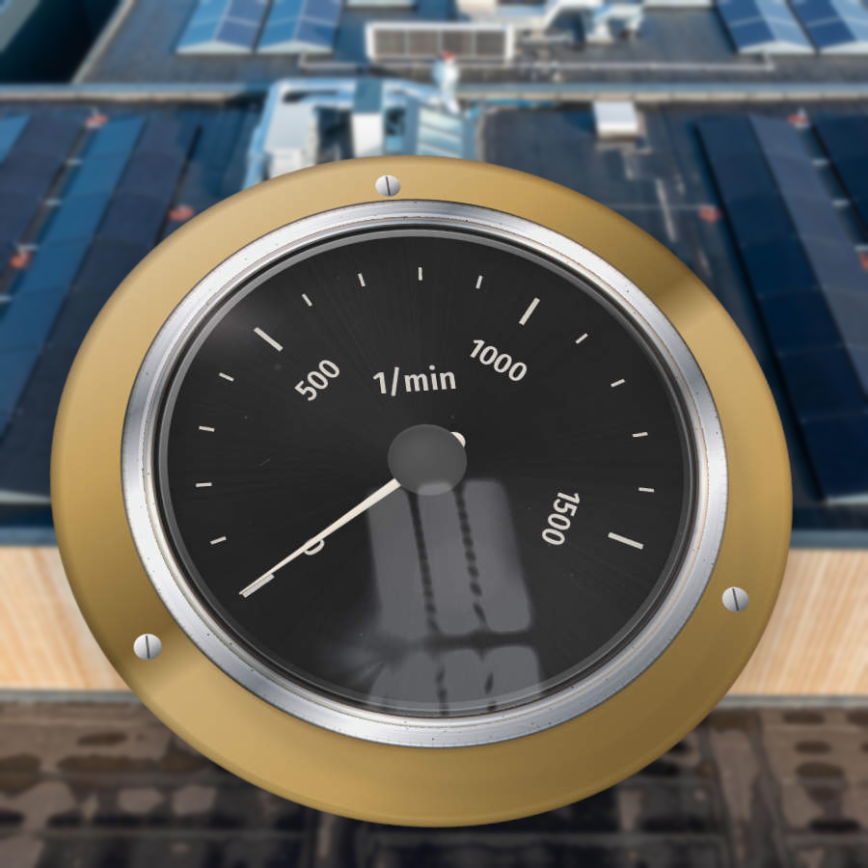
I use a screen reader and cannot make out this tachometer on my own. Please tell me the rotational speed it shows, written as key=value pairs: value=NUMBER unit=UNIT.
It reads value=0 unit=rpm
